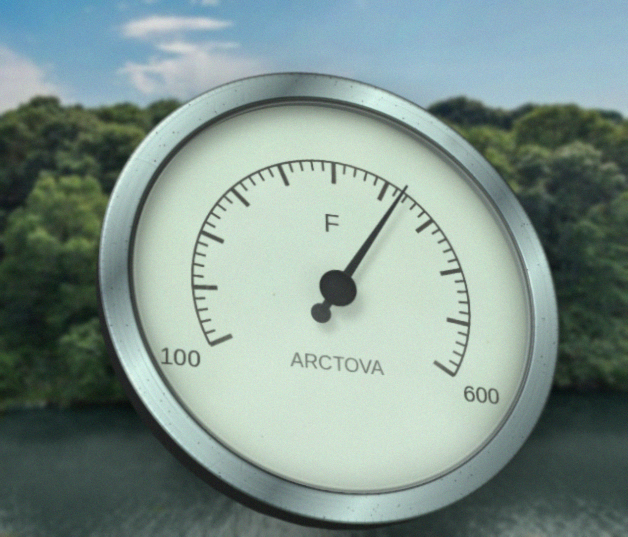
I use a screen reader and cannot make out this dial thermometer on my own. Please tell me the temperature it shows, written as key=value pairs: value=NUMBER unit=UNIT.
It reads value=415 unit=°F
